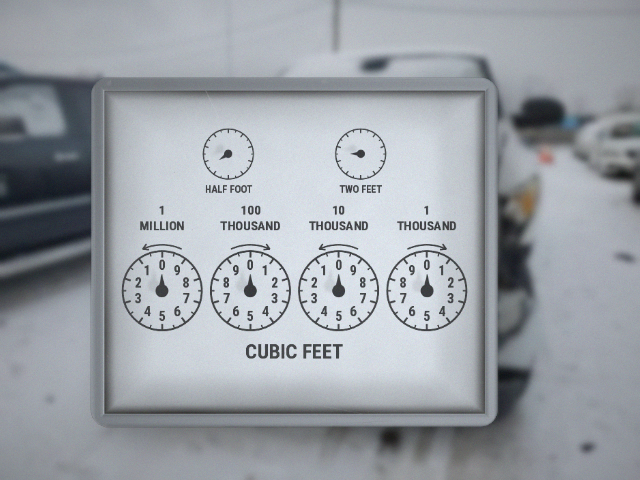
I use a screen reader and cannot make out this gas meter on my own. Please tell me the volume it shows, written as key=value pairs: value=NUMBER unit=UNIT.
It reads value=0 unit=ft³
